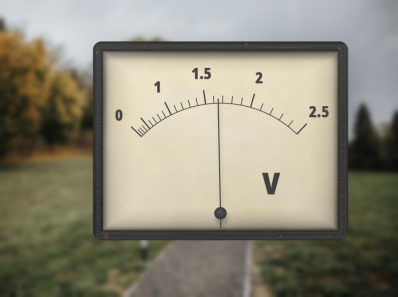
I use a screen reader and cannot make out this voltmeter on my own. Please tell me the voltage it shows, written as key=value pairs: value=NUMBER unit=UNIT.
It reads value=1.65 unit=V
